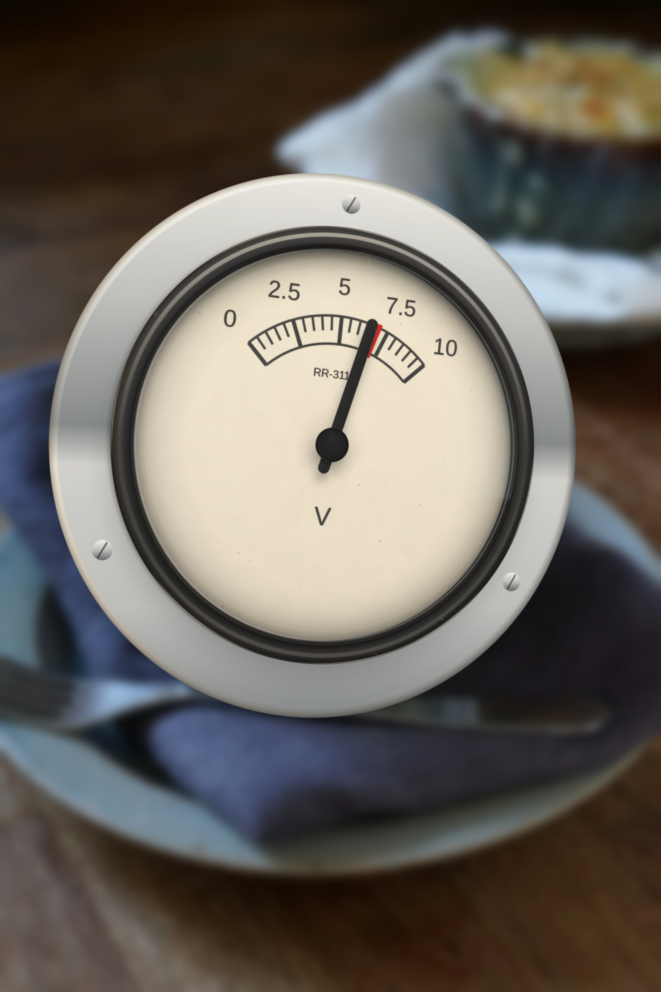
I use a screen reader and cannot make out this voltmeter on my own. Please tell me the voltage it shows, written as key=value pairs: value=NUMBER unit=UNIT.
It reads value=6.5 unit=V
